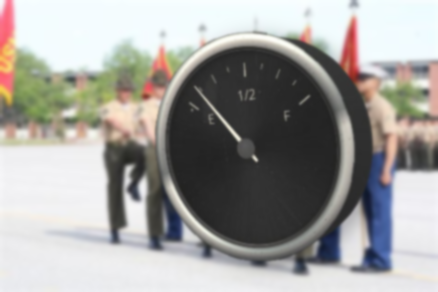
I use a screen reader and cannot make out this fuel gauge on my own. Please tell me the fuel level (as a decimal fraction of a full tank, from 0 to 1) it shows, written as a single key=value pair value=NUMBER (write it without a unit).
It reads value=0.125
